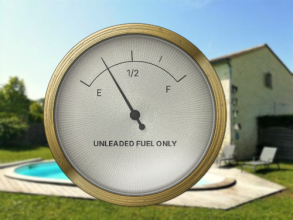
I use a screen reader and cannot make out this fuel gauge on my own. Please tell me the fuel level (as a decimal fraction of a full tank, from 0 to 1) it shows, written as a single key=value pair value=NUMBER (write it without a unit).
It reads value=0.25
